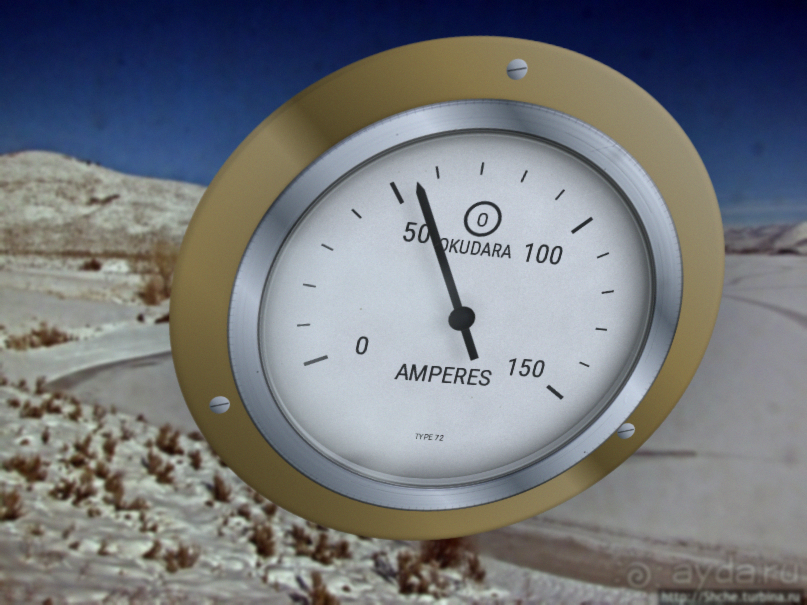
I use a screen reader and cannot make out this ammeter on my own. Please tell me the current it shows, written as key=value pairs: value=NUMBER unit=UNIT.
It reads value=55 unit=A
